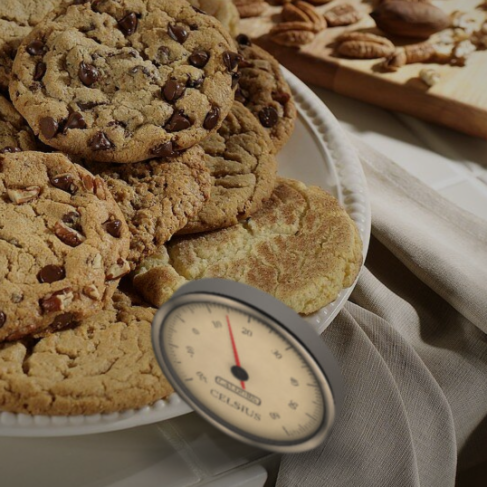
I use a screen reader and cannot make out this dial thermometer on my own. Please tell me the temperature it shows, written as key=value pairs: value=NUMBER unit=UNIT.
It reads value=15 unit=°C
